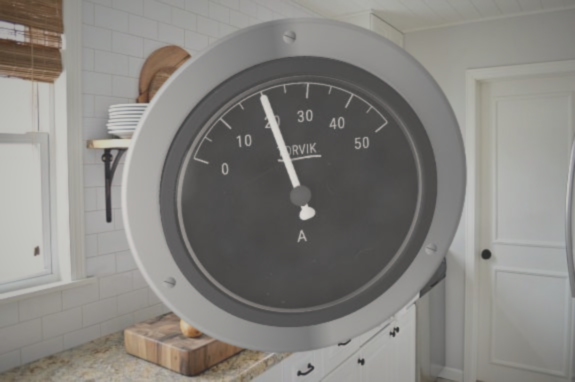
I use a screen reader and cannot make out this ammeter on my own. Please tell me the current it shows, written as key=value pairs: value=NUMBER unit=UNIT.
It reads value=20 unit=A
